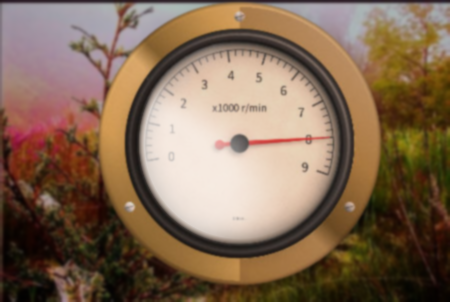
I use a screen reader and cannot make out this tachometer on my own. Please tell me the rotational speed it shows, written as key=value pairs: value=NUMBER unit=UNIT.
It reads value=8000 unit=rpm
